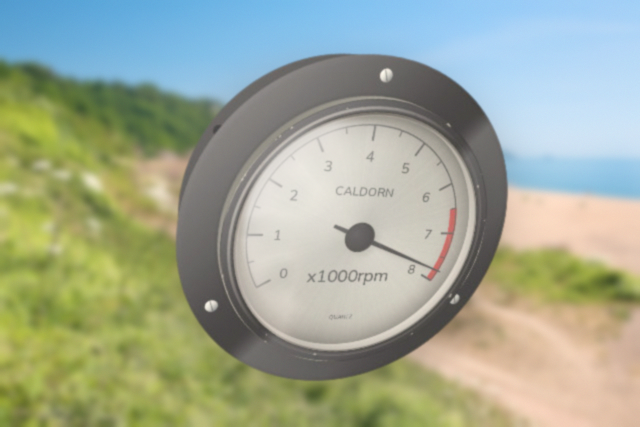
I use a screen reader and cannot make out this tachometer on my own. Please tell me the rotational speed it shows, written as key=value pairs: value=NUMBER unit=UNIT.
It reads value=7750 unit=rpm
